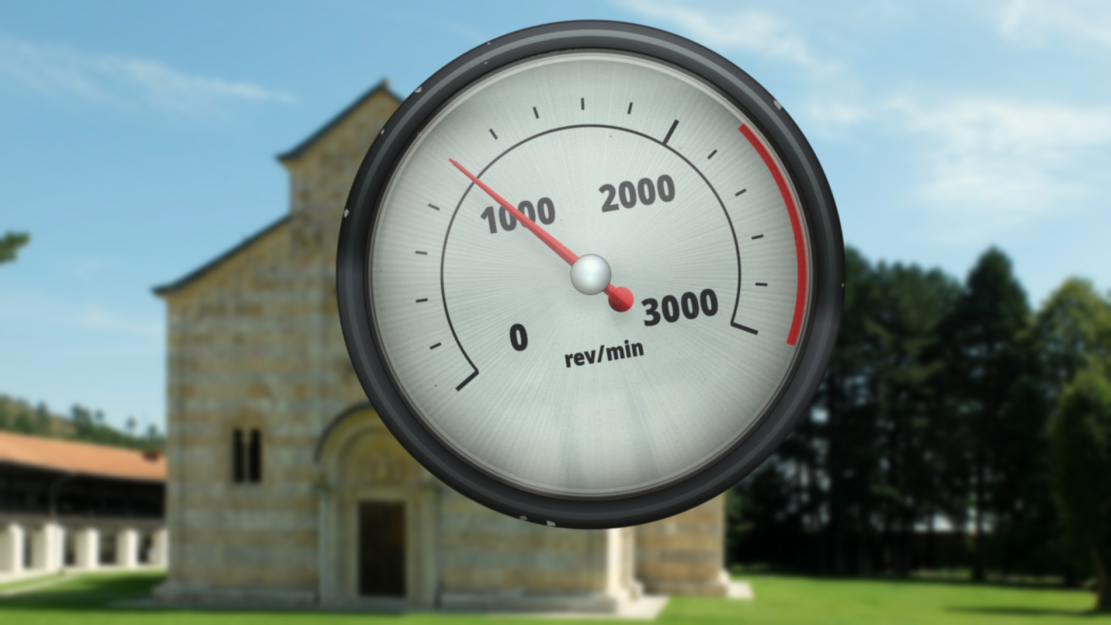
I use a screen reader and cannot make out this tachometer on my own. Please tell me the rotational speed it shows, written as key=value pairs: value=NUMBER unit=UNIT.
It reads value=1000 unit=rpm
